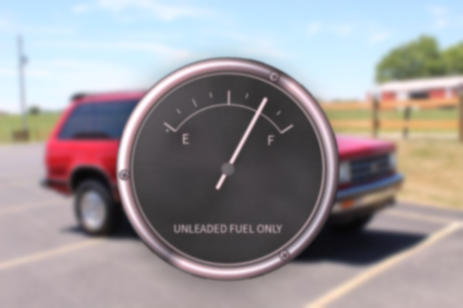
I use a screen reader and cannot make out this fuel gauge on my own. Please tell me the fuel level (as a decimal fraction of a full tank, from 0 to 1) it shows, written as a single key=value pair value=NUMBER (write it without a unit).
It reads value=0.75
